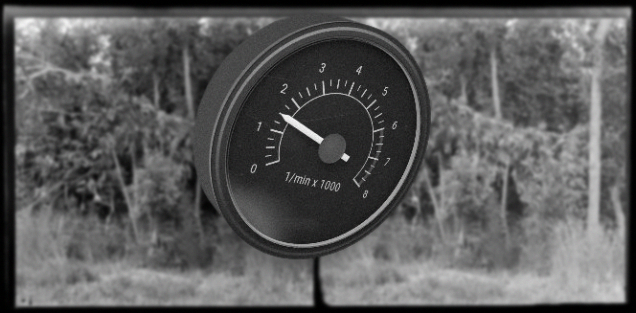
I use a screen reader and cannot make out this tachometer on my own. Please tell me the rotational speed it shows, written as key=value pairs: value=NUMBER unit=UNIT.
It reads value=1500 unit=rpm
